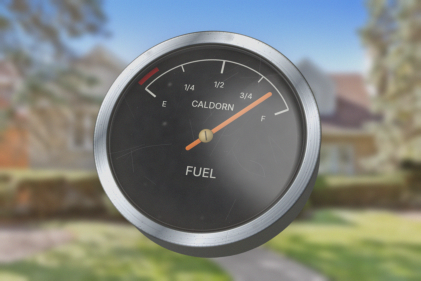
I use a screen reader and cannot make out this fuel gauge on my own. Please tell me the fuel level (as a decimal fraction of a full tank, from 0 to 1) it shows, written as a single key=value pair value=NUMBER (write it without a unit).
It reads value=0.875
